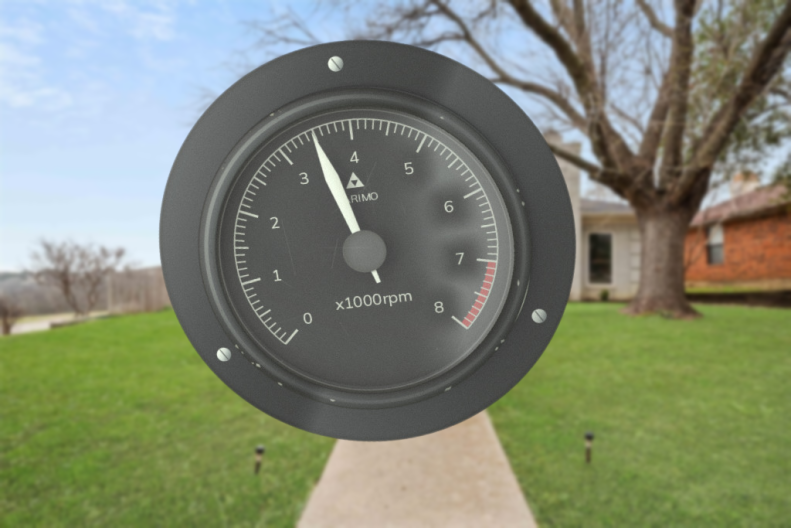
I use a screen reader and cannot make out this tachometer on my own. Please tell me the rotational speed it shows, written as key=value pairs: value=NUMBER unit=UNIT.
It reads value=3500 unit=rpm
